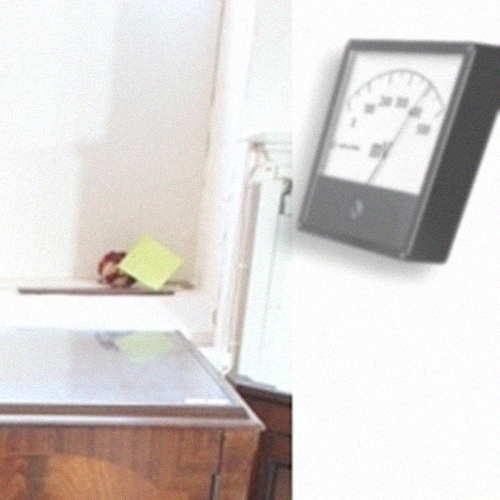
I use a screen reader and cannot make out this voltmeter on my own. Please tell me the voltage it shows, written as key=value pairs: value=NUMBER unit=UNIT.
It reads value=400 unit=mV
